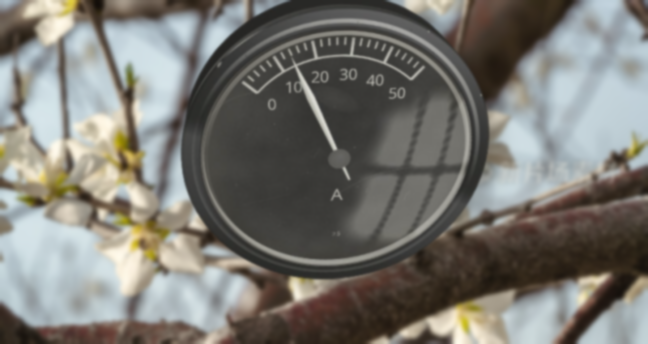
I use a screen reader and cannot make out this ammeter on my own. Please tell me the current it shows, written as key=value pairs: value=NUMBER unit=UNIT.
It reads value=14 unit=A
